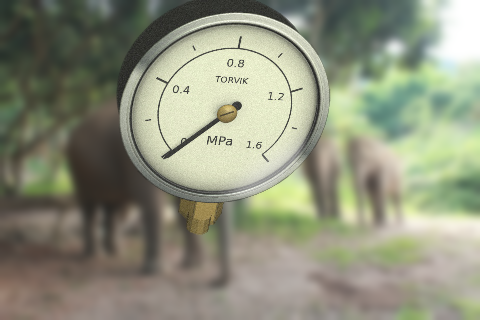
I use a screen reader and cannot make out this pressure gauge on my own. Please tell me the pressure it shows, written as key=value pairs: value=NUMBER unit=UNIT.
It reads value=0 unit=MPa
